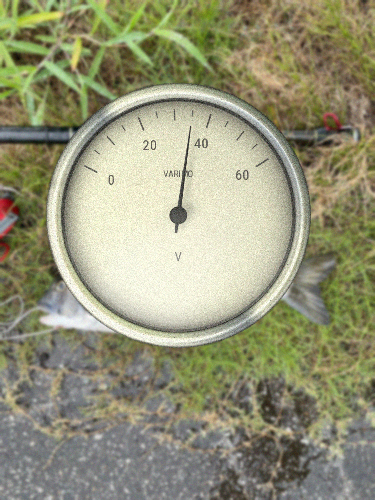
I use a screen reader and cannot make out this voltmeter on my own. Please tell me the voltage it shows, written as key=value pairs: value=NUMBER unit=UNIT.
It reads value=35 unit=V
